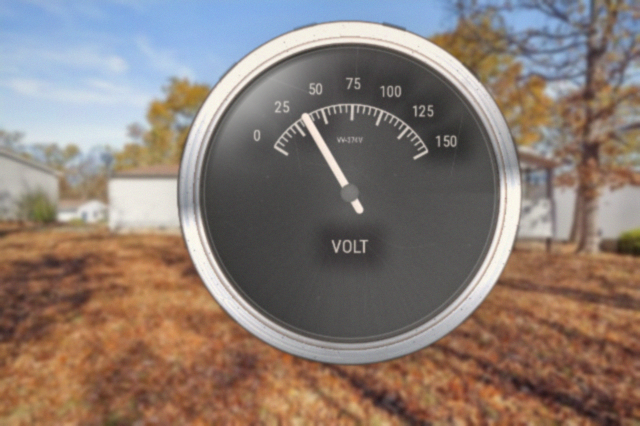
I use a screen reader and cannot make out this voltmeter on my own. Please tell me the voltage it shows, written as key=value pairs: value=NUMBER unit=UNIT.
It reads value=35 unit=V
